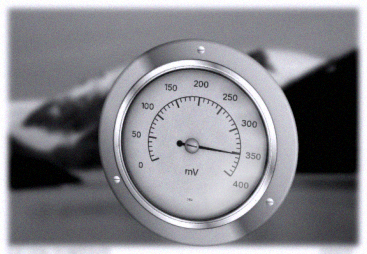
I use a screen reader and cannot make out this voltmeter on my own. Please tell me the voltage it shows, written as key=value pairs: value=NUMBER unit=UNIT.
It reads value=350 unit=mV
